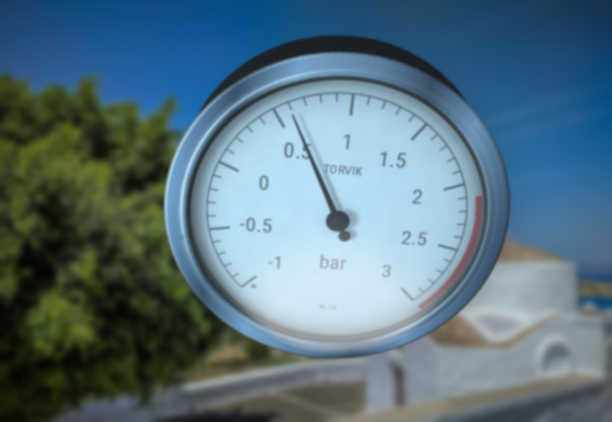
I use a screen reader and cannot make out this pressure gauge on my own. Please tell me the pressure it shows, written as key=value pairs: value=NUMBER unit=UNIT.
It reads value=0.6 unit=bar
